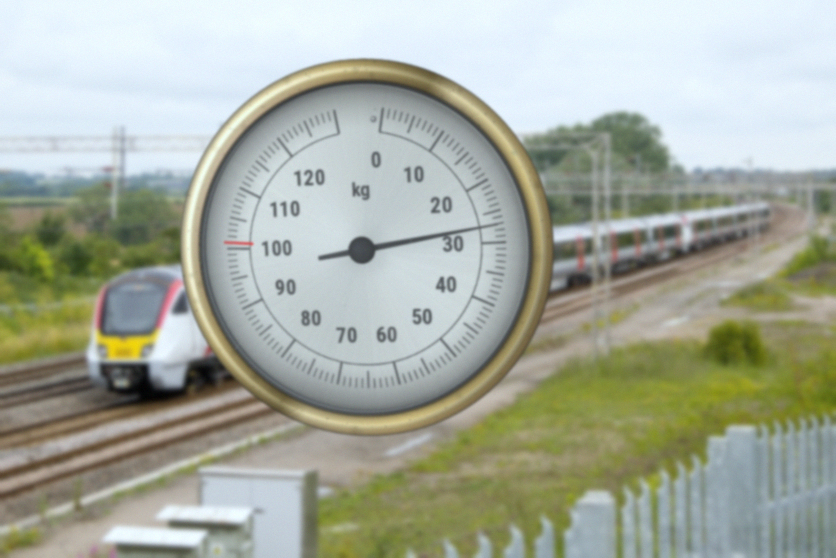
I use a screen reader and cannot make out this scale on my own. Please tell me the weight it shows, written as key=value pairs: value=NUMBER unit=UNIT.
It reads value=27 unit=kg
